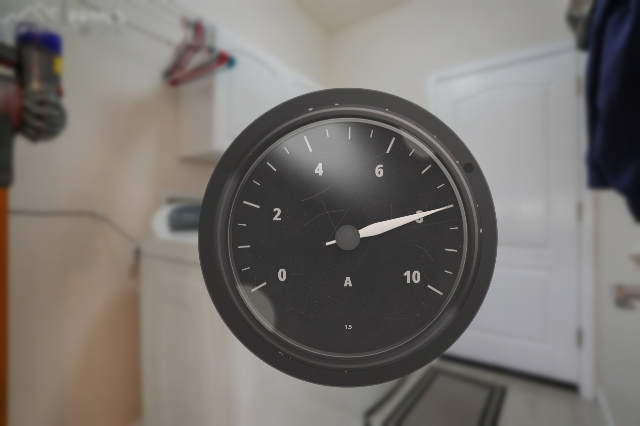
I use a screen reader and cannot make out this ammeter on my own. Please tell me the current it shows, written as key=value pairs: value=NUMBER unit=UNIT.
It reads value=8 unit=A
